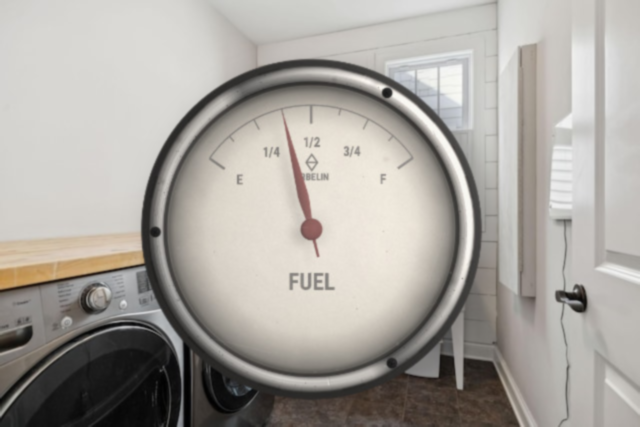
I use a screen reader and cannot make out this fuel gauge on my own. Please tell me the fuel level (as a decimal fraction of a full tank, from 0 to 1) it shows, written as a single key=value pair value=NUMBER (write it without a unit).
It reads value=0.375
